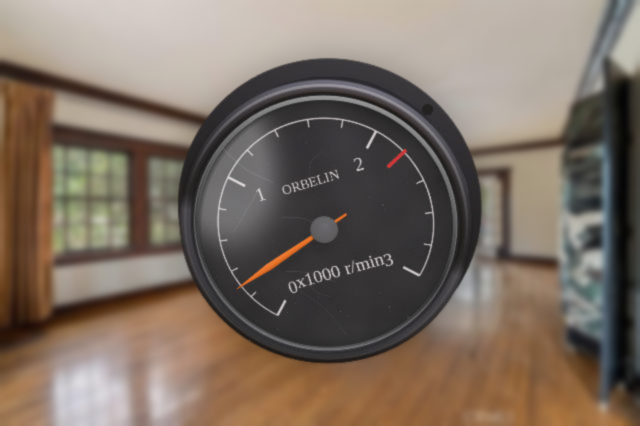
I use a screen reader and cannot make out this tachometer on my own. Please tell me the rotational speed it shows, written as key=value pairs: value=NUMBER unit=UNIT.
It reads value=300 unit=rpm
